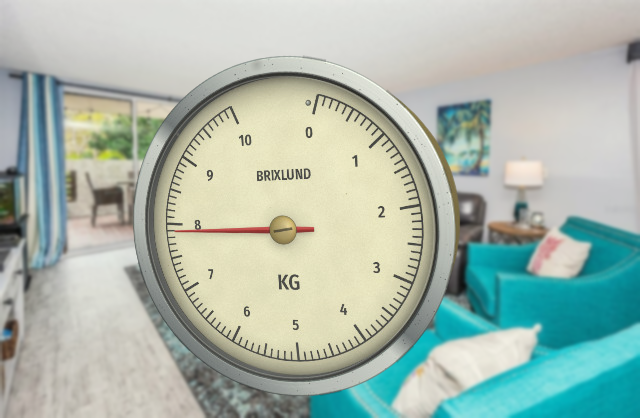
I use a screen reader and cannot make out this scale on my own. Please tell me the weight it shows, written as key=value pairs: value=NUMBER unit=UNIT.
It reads value=7.9 unit=kg
